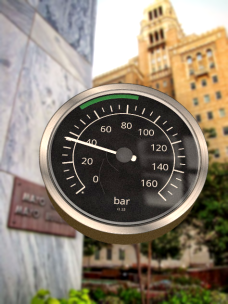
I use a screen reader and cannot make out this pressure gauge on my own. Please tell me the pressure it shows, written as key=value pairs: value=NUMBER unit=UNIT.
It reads value=35 unit=bar
